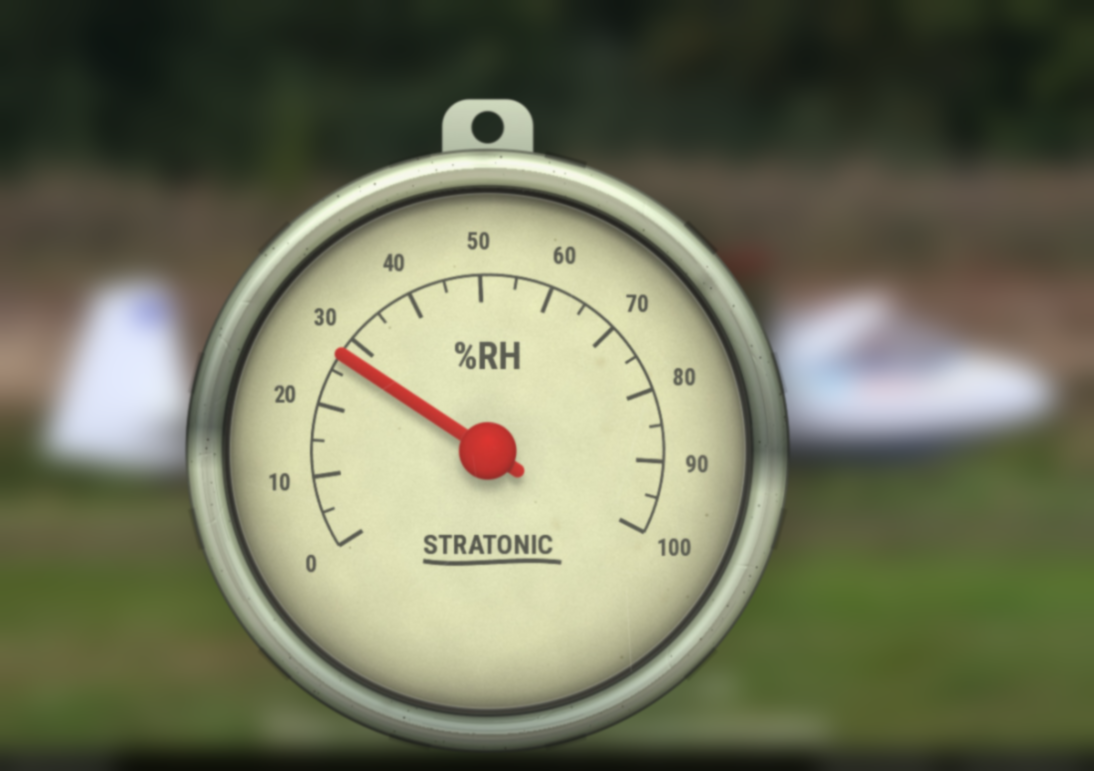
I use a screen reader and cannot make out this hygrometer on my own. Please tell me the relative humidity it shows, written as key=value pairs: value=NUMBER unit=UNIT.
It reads value=27.5 unit=%
